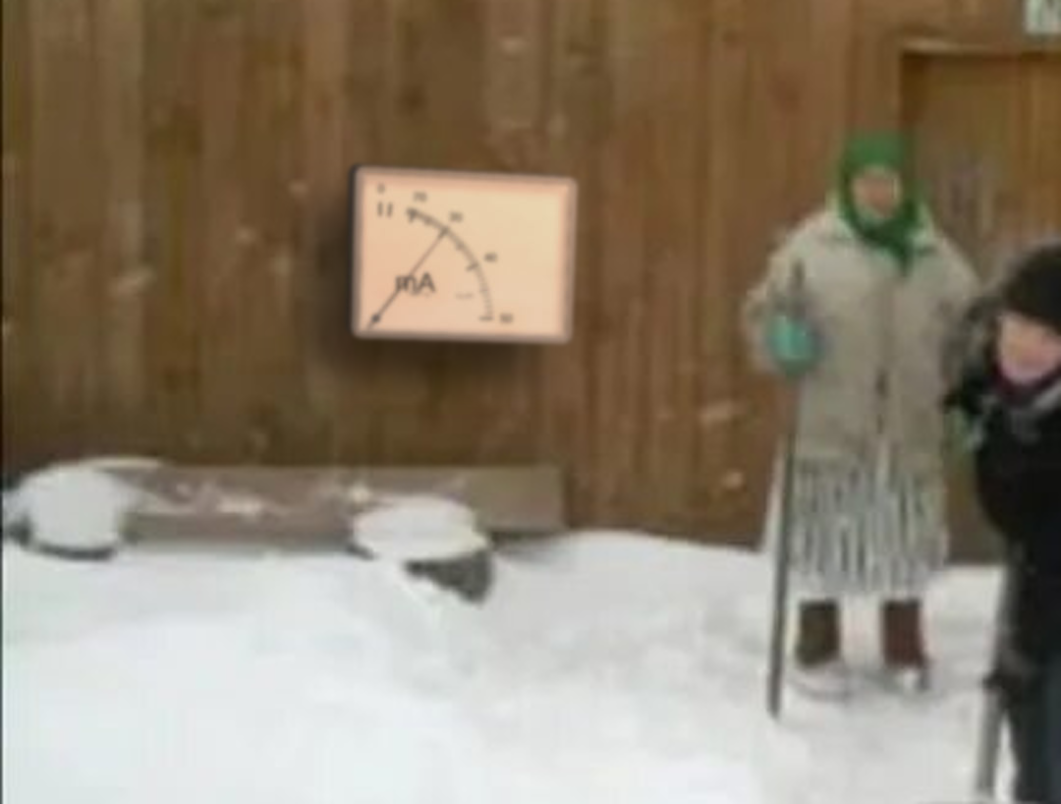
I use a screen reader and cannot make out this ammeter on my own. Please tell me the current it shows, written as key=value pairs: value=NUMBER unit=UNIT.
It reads value=30 unit=mA
